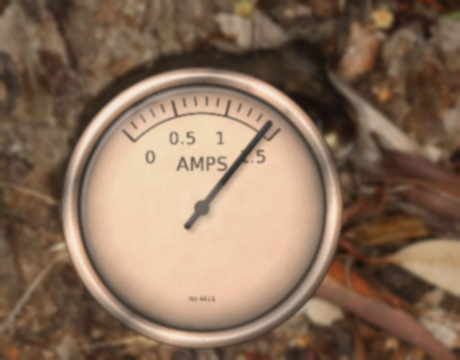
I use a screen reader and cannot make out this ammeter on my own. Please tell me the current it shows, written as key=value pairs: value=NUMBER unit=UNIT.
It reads value=1.4 unit=A
